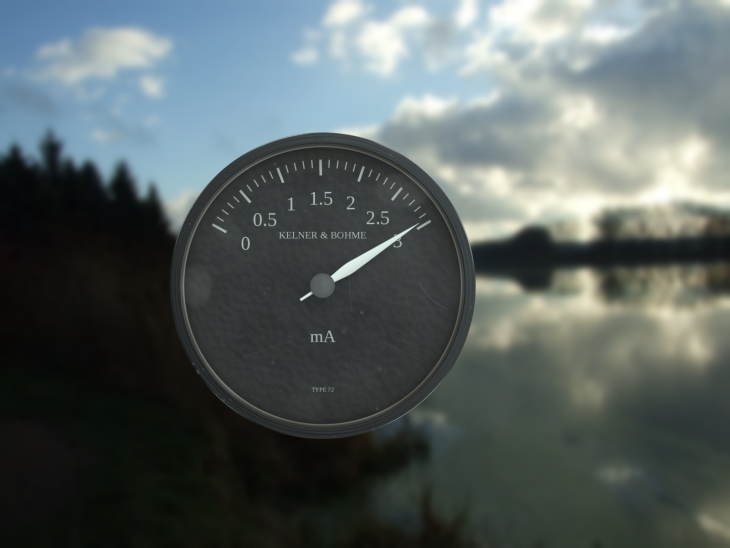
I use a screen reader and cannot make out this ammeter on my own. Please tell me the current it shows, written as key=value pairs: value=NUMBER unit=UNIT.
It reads value=2.95 unit=mA
